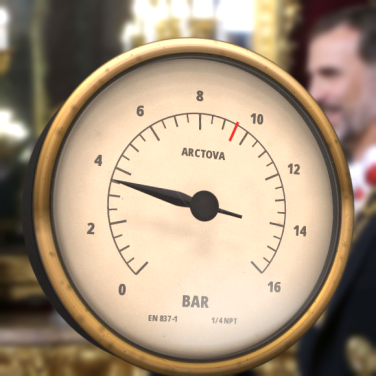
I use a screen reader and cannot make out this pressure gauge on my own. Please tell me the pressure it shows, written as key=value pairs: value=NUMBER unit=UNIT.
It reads value=3.5 unit=bar
